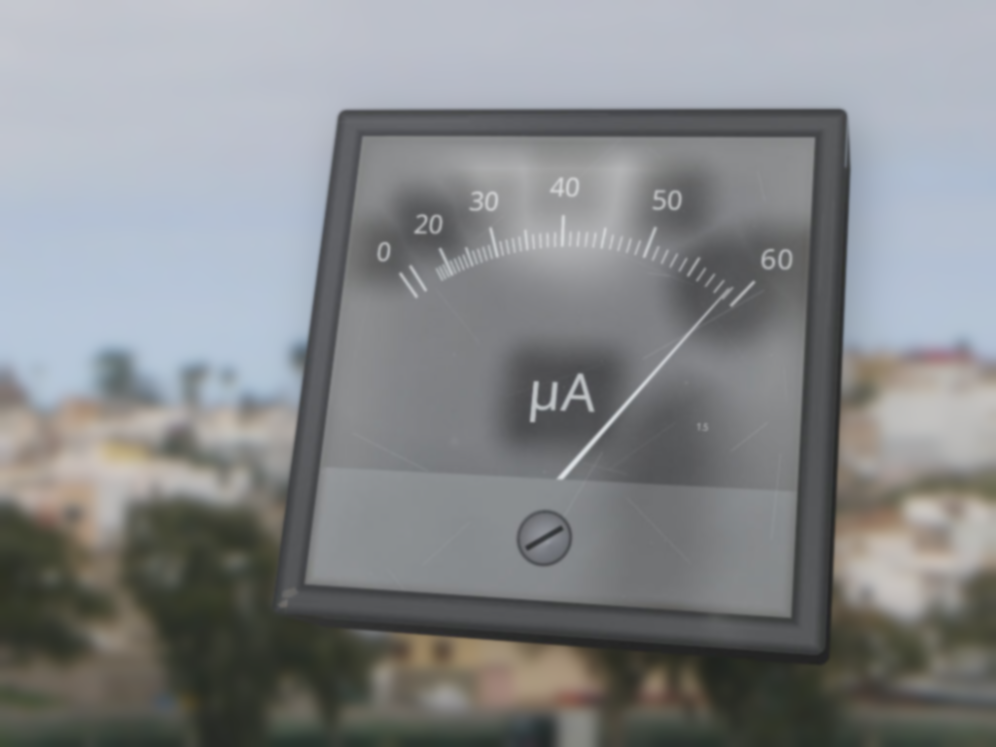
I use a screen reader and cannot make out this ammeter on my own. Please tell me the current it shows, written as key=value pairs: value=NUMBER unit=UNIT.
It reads value=59 unit=µA
